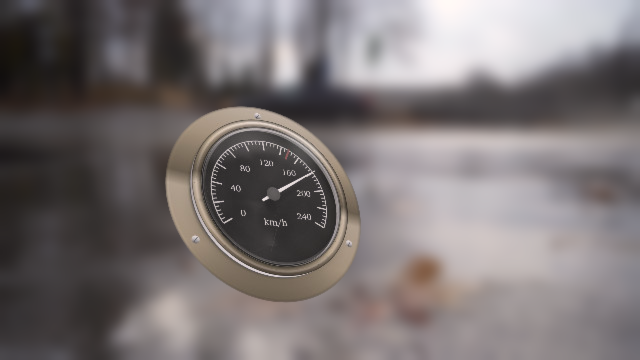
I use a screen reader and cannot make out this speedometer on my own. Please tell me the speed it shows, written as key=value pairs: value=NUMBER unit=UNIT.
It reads value=180 unit=km/h
